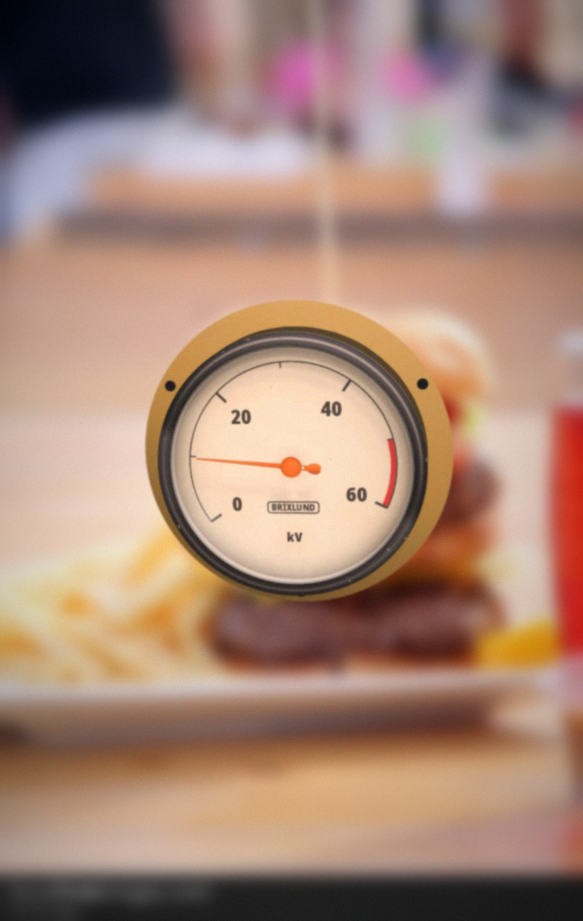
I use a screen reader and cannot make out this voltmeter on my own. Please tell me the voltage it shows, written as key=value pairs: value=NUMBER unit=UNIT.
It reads value=10 unit=kV
